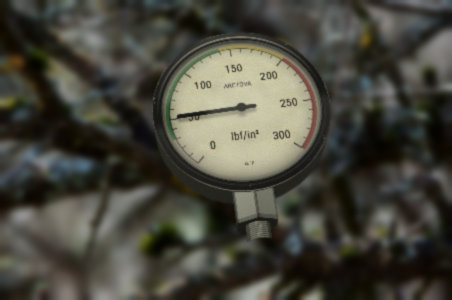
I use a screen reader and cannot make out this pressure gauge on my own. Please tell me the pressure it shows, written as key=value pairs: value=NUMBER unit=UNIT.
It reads value=50 unit=psi
